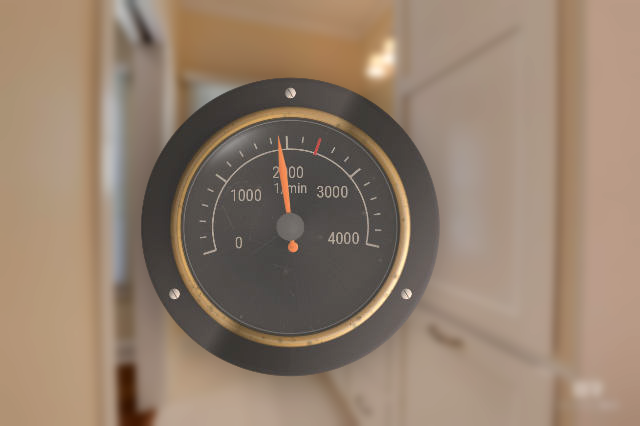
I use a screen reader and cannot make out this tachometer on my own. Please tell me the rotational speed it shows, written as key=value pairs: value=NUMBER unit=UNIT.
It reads value=1900 unit=rpm
